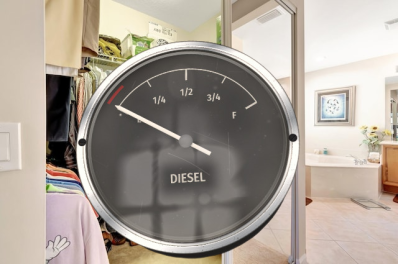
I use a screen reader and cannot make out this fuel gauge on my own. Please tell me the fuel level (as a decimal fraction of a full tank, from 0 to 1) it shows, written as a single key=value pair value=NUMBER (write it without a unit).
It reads value=0
